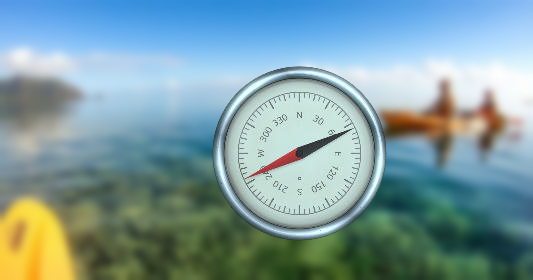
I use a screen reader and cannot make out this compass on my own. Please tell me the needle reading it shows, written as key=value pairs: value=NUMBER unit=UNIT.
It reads value=245 unit=°
